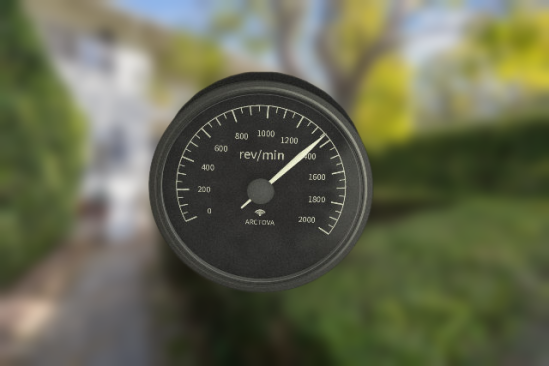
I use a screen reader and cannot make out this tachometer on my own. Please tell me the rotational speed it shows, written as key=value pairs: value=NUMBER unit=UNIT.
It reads value=1350 unit=rpm
